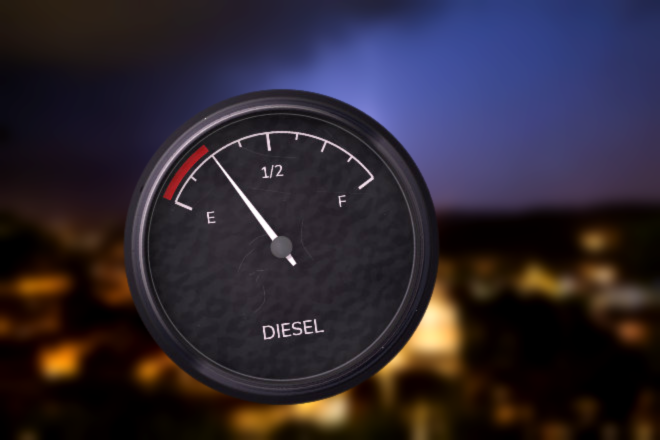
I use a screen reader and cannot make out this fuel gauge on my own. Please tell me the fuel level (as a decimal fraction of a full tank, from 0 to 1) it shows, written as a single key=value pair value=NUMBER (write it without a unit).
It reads value=0.25
